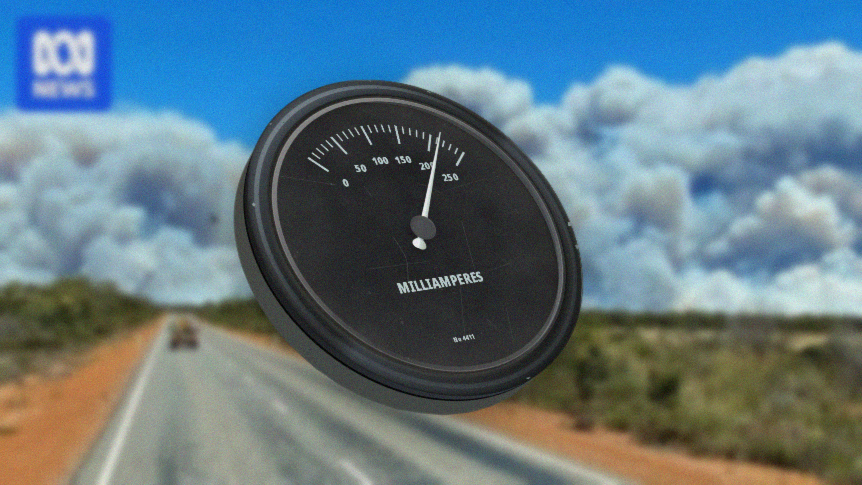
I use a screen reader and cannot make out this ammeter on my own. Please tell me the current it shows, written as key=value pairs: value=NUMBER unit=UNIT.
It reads value=210 unit=mA
